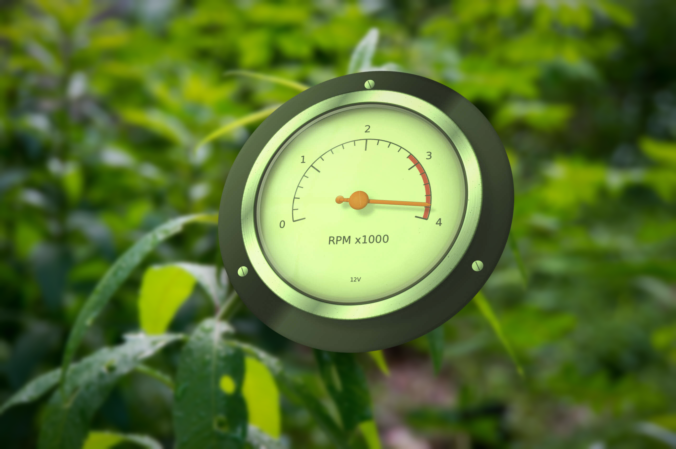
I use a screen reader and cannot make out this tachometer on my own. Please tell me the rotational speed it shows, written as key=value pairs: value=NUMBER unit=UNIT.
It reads value=3800 unit=rpm
